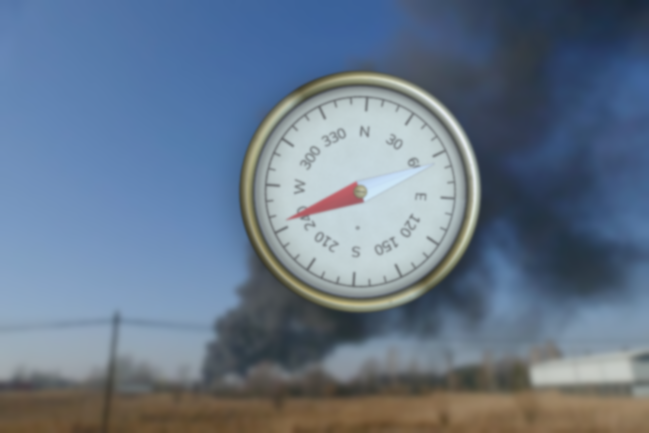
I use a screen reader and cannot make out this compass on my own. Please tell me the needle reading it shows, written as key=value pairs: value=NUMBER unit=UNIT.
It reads value=245 unit=°
